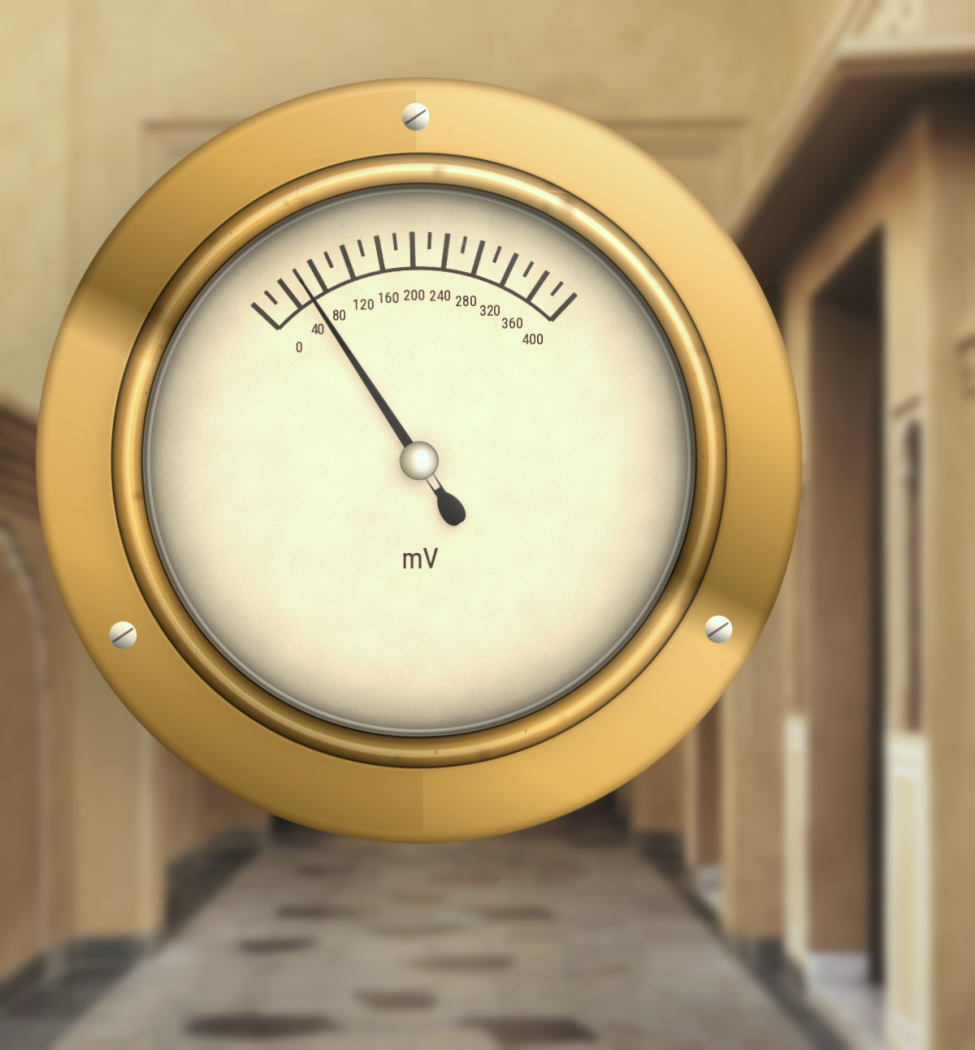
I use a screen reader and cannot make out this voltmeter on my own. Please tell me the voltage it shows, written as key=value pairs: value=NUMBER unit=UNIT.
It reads value=60 unit=mV
